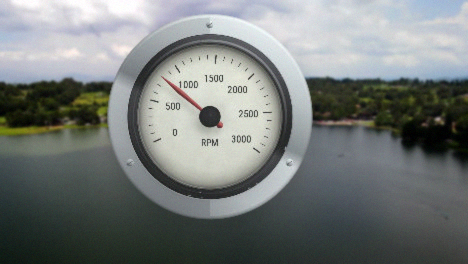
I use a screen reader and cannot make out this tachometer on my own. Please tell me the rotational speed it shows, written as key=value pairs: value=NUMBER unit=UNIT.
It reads value=800 unit=rpm
